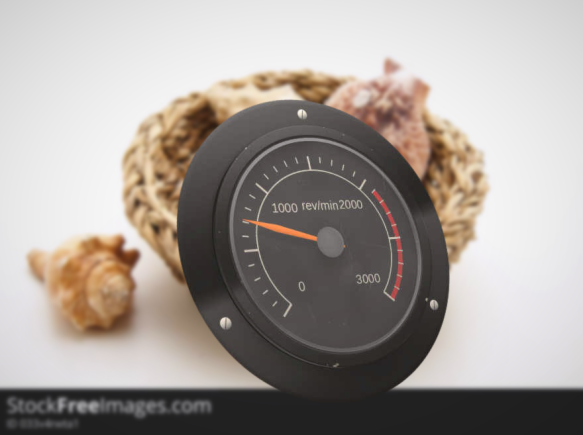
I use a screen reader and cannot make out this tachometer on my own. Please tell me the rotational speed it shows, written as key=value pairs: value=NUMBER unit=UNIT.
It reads value=700 unit=rpm
